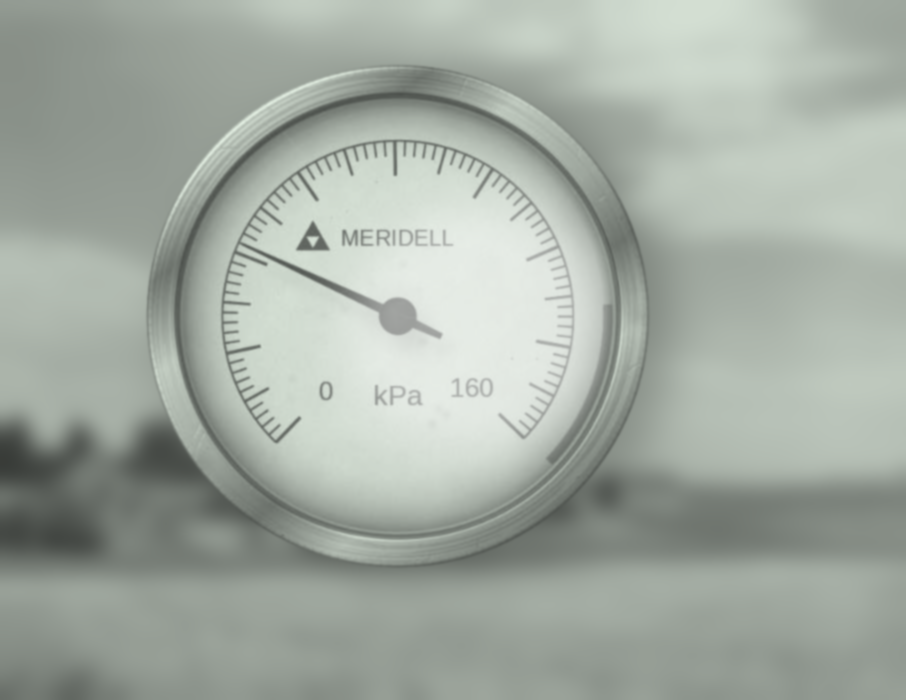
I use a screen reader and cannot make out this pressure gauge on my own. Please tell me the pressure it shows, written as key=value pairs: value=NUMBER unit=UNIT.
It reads value=42 unit=kPa
